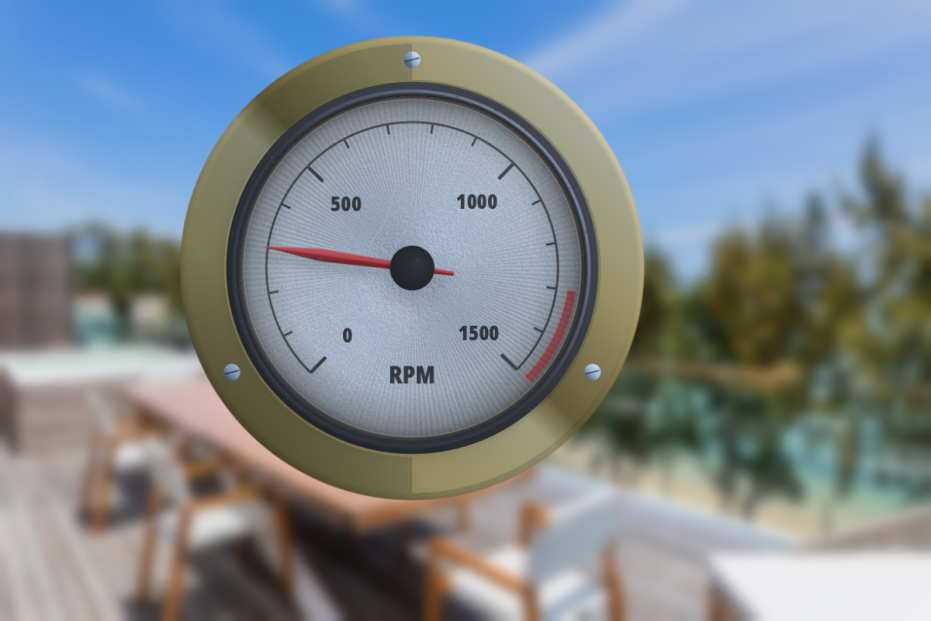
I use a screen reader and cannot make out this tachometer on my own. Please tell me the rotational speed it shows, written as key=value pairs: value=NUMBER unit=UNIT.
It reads value=300 unit=rpm
